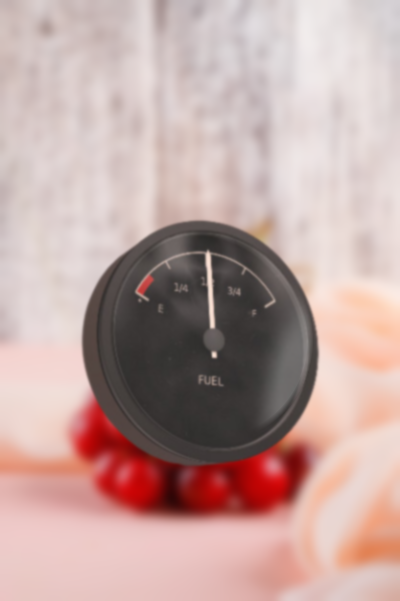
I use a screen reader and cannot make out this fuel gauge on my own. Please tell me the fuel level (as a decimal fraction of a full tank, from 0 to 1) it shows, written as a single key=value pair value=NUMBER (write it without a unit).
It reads value=0.5
